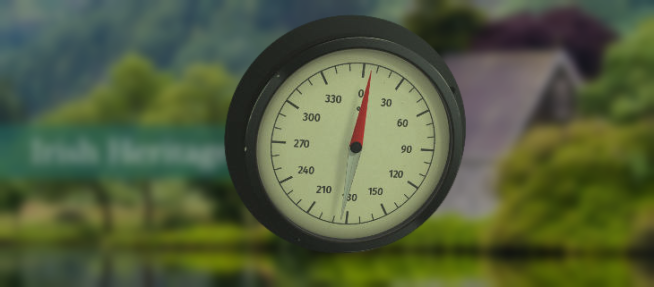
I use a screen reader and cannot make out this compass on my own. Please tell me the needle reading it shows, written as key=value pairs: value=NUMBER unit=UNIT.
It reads value=5 unit=°
